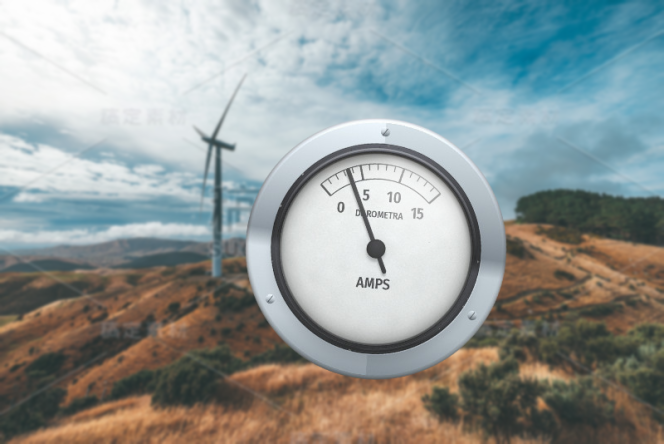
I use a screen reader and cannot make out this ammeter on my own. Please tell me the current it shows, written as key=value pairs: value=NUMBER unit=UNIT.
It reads value=3.5 unit=A
